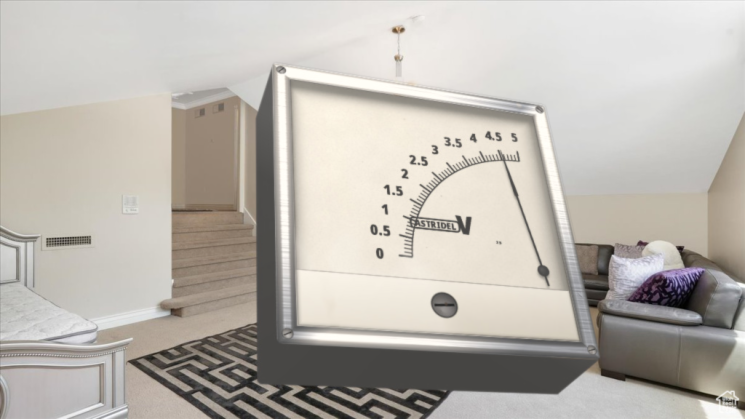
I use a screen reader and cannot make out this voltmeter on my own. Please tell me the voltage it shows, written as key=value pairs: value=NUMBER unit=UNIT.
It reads value=4.5 unit=V
